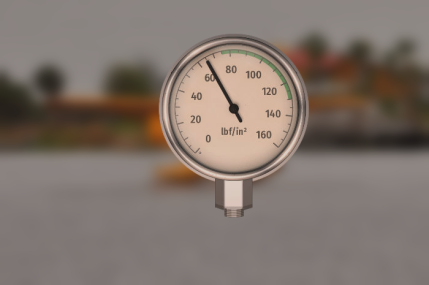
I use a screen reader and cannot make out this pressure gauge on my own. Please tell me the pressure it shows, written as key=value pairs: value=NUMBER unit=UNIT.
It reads value=65 unit=psi
